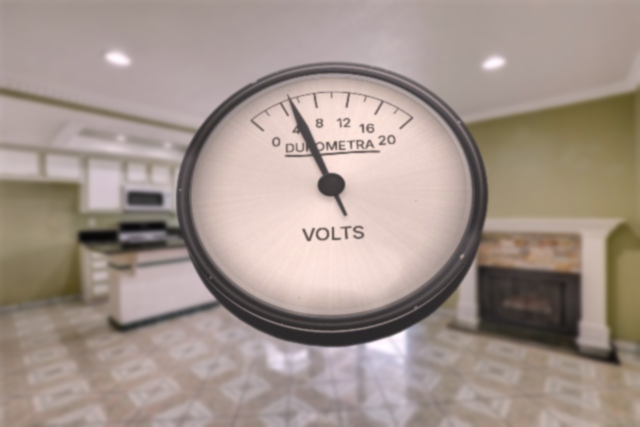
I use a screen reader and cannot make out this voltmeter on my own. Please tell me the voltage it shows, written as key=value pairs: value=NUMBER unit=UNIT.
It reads value=5 unit=V
